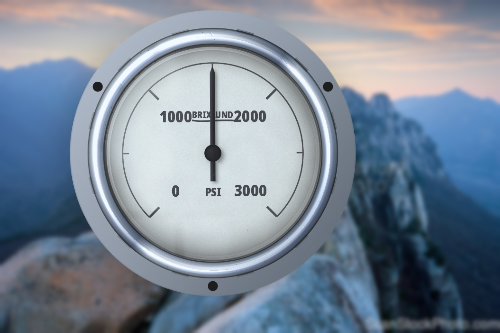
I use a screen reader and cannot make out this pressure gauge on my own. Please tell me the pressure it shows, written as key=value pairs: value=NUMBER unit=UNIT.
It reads value=1500 unit=psi
